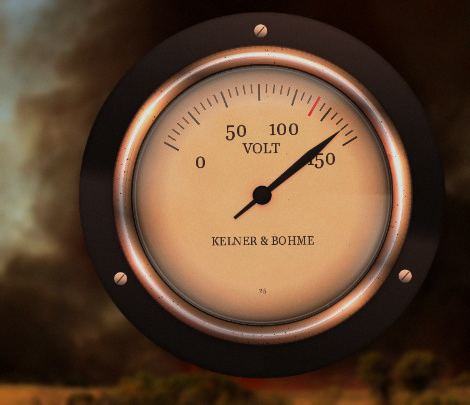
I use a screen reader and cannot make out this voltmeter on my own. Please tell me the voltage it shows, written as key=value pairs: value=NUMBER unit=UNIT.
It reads value=140 unit=V
